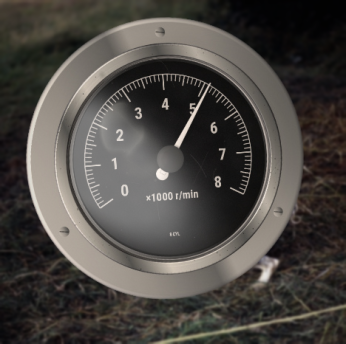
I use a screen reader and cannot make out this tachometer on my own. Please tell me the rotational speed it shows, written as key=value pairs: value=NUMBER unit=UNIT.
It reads value=5100 unit=rpm
